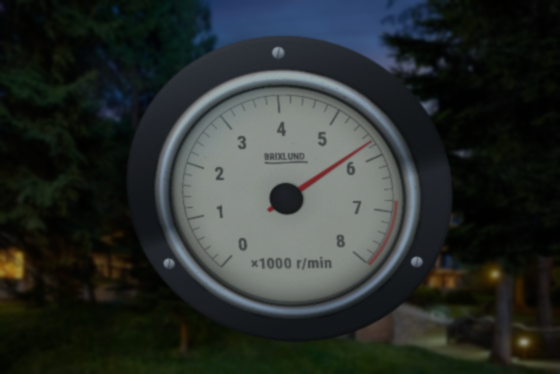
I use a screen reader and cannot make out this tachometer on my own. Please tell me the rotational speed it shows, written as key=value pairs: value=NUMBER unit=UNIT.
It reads value=5700 unit=rpm
